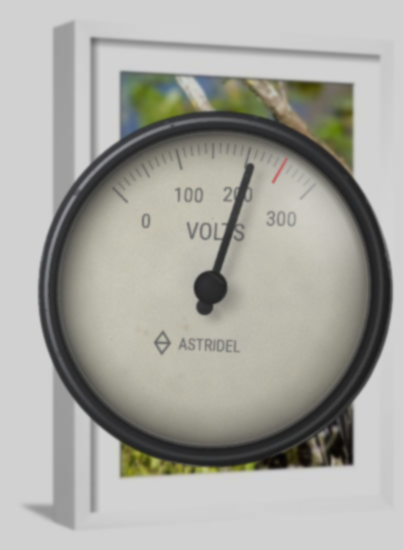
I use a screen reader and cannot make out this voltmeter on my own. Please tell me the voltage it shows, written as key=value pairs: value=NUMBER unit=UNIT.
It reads value=210 unit=V
